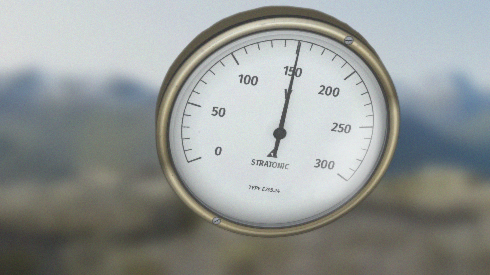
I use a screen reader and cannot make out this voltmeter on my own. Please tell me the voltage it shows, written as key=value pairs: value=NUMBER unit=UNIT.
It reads value=150 unit=V
